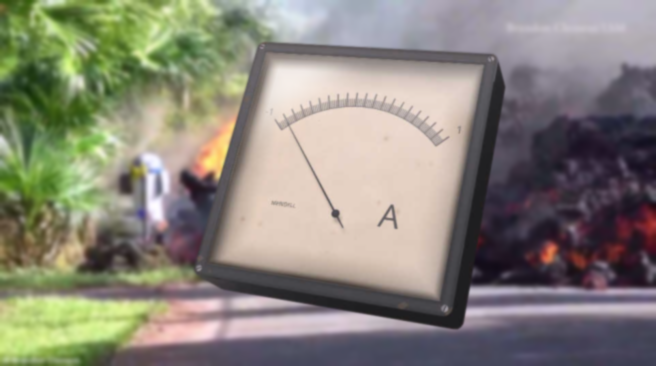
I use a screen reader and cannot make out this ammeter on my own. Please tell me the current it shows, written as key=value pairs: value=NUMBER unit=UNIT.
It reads value=-0.9 unit=A
